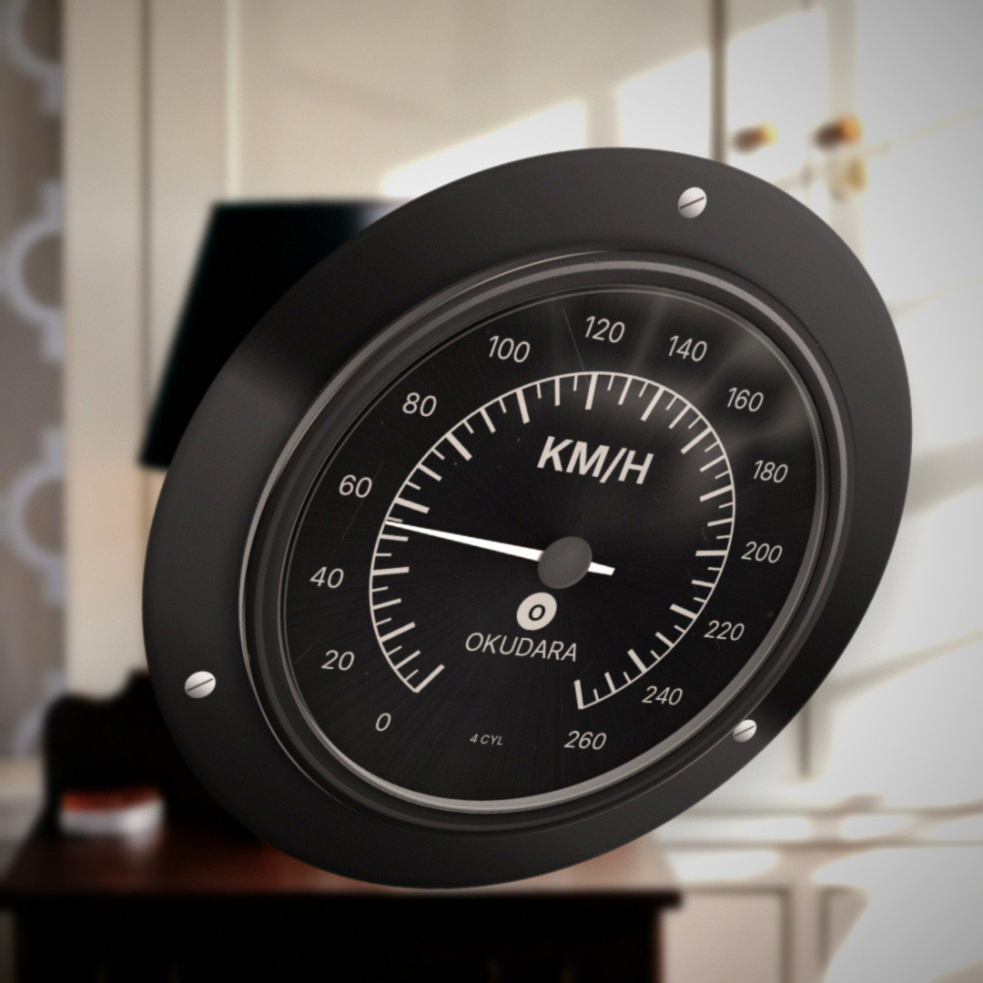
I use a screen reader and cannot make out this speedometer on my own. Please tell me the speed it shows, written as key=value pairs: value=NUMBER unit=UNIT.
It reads value=55 unit=km/h
